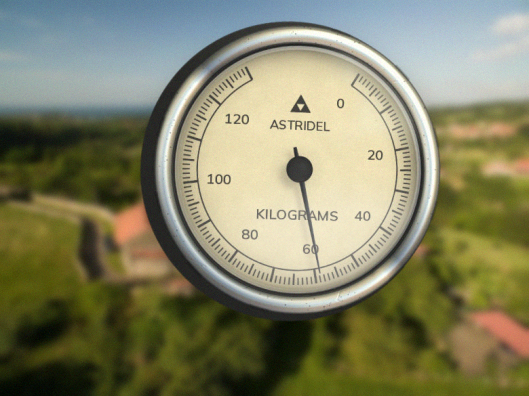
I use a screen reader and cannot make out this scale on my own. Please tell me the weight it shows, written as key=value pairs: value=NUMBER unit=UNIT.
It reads value=59 unit=kg
